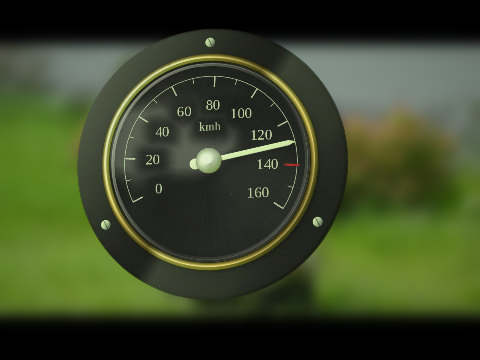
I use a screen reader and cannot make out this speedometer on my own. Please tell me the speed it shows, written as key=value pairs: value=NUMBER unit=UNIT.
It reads value=130 unit=km/h
